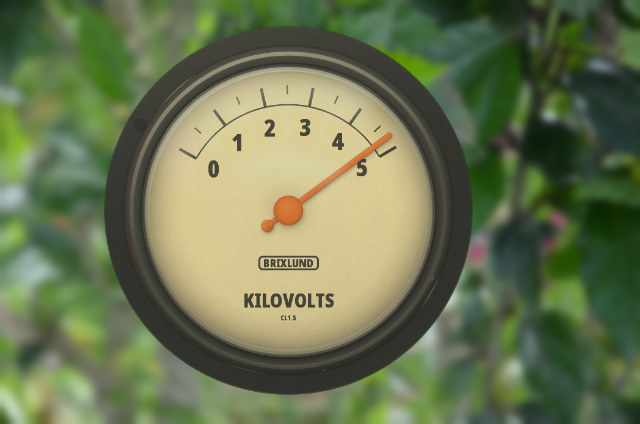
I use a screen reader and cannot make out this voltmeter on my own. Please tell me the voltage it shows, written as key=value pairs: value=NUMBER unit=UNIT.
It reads value=4.75 unit=kV
